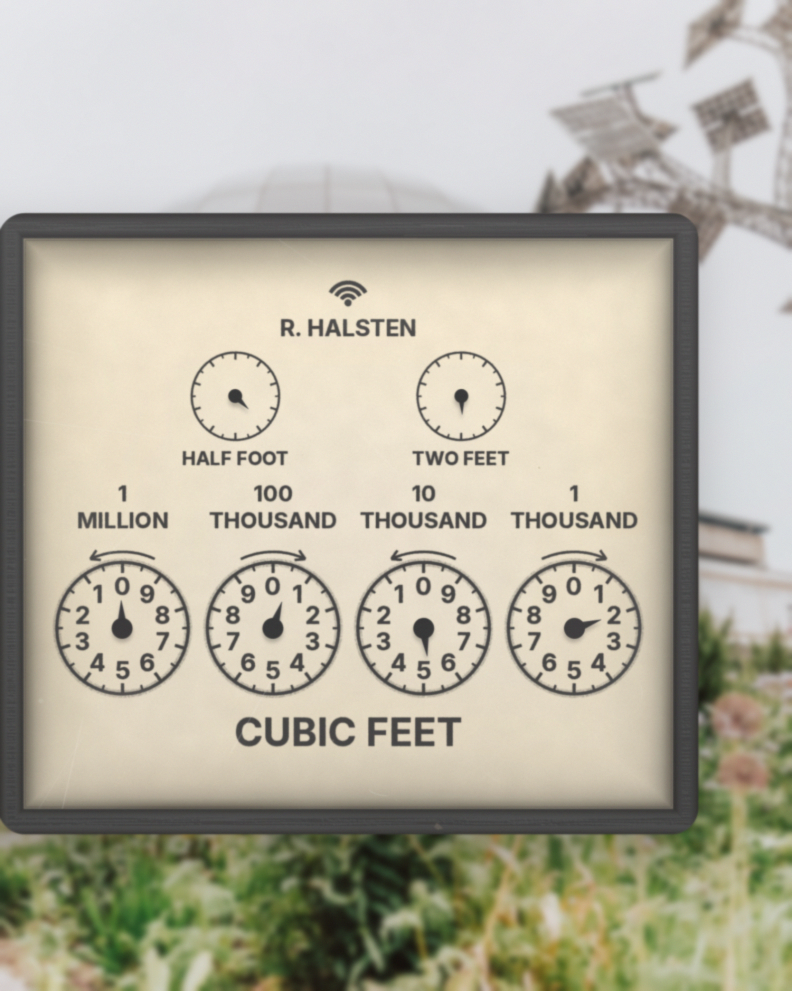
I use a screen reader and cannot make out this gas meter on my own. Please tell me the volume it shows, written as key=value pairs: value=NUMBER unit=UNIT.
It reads value=5200 unit=ft³
